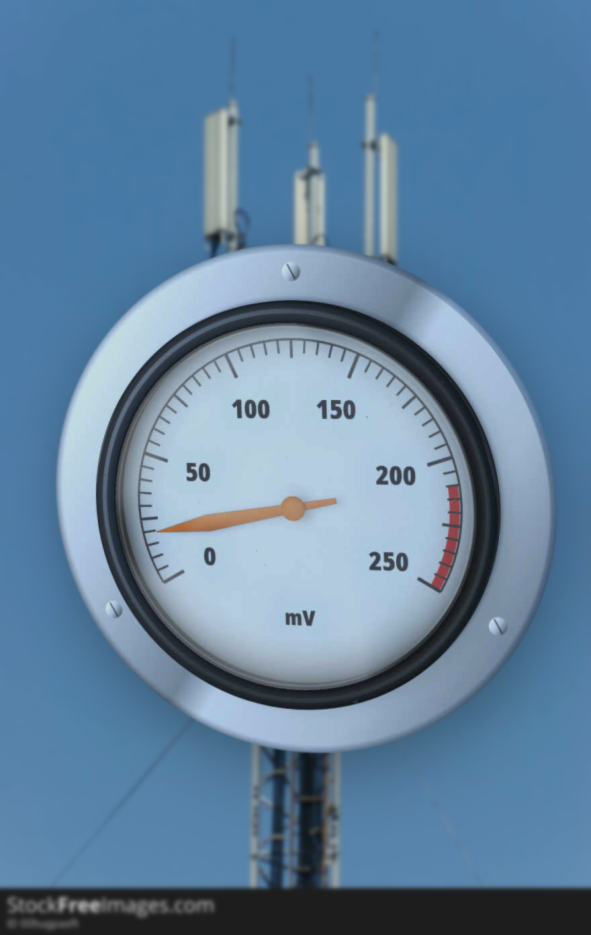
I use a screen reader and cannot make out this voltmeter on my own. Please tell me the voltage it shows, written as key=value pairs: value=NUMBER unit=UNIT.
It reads value=20 unit=mV
